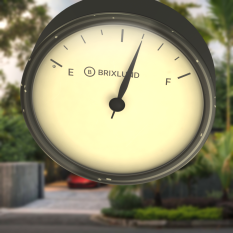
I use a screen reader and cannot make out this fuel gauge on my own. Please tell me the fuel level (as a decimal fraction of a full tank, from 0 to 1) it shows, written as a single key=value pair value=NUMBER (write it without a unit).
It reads value=0.625
